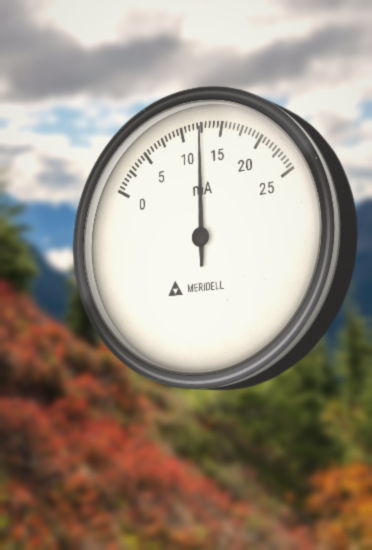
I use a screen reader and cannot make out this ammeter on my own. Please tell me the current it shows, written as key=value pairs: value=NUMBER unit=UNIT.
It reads value=12.5 unit=mA
